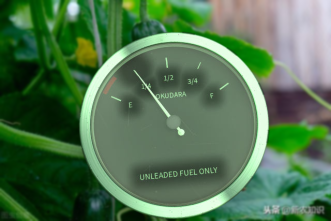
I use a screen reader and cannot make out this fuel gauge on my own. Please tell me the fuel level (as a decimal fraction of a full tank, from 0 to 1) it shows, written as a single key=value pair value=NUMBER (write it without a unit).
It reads value=0.25
